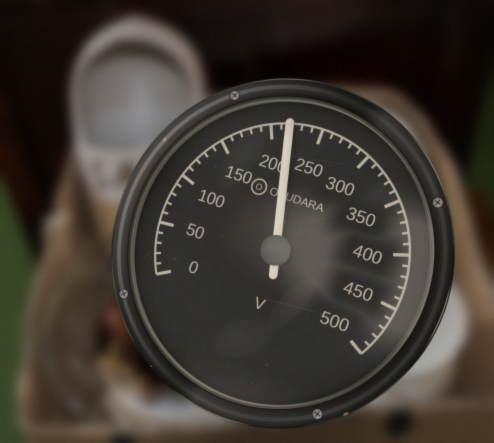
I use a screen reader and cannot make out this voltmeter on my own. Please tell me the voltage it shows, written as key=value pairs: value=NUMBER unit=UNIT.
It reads value=220 unit=V
